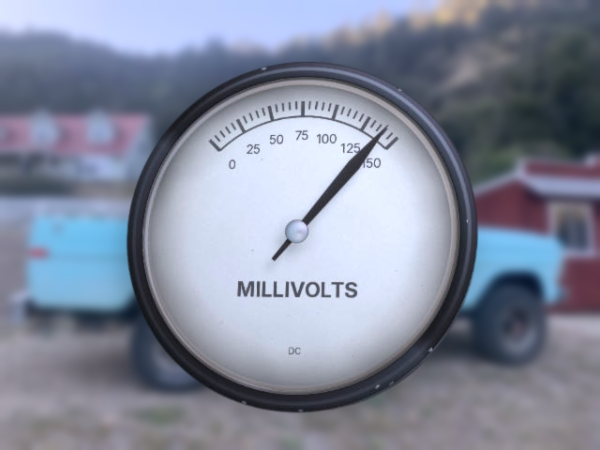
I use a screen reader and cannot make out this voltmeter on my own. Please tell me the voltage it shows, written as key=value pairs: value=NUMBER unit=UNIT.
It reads value=140 unit=mV
